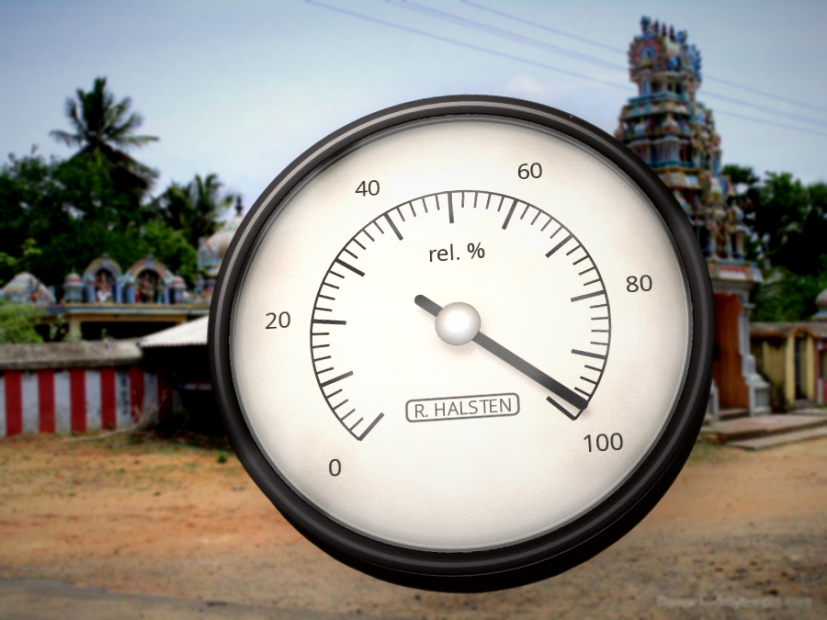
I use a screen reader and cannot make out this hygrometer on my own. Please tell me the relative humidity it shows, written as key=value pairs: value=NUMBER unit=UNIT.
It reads value=98 unit=%
